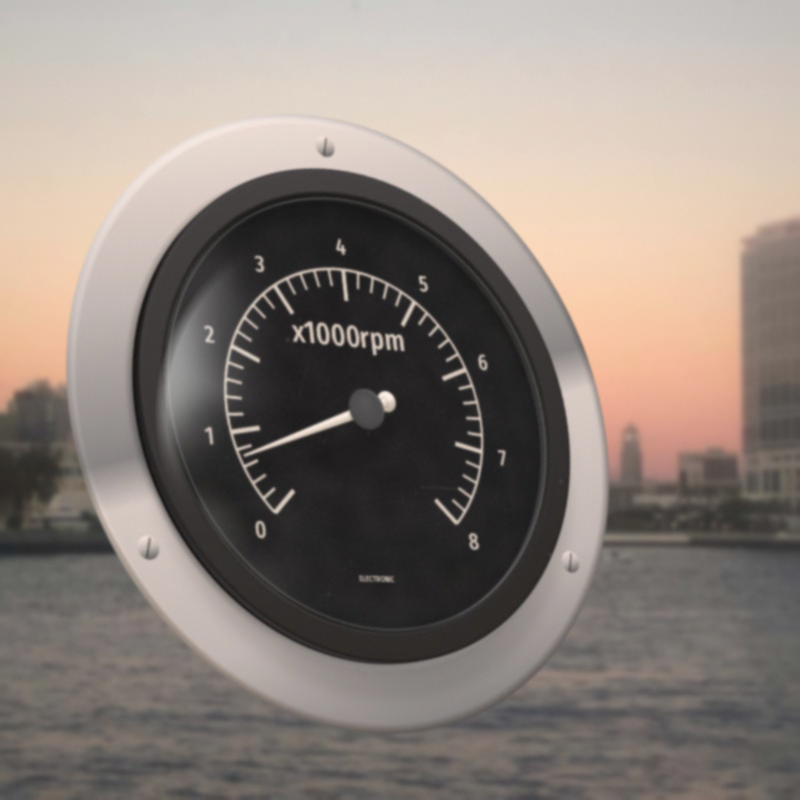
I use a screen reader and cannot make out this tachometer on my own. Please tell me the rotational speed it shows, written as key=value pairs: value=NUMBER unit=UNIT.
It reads value=700 unit=rpm
